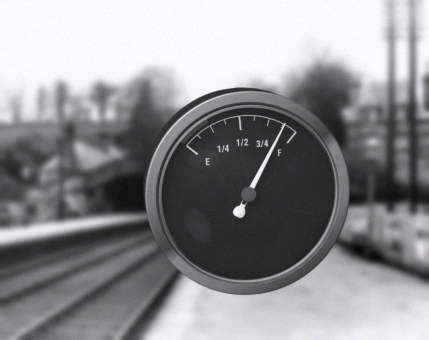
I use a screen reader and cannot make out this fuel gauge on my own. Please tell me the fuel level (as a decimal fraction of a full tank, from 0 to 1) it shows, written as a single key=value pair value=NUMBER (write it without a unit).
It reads value=0.875
